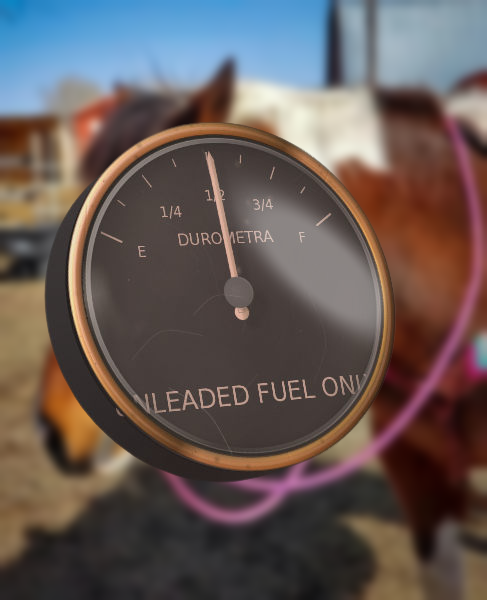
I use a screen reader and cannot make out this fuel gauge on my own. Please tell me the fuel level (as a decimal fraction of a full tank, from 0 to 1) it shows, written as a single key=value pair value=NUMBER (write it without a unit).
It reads value=0.5
